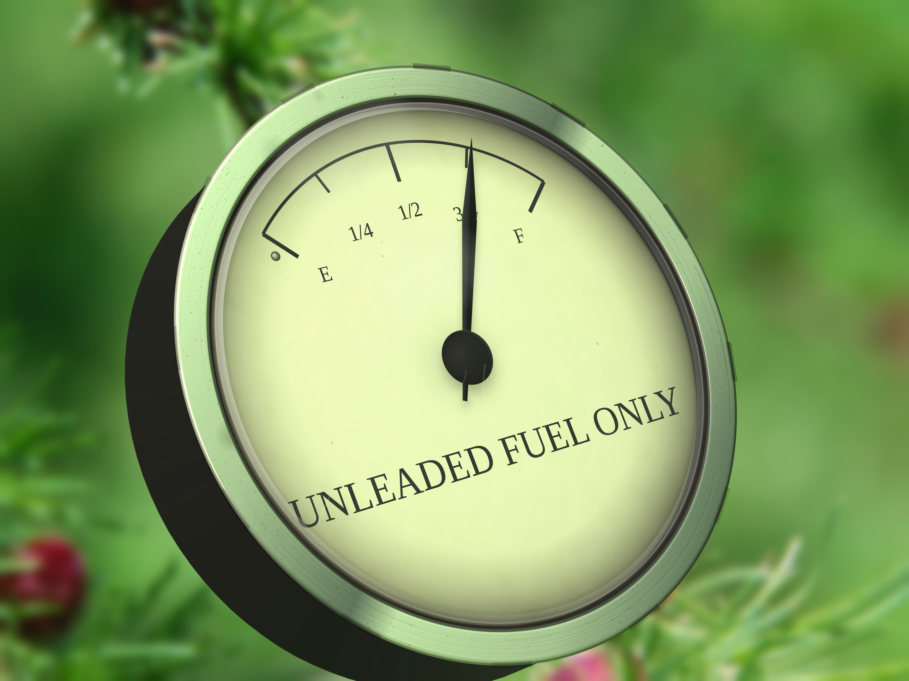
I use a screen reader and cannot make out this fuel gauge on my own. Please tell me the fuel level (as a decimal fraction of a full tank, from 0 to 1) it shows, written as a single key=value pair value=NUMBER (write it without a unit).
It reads value=0.75
